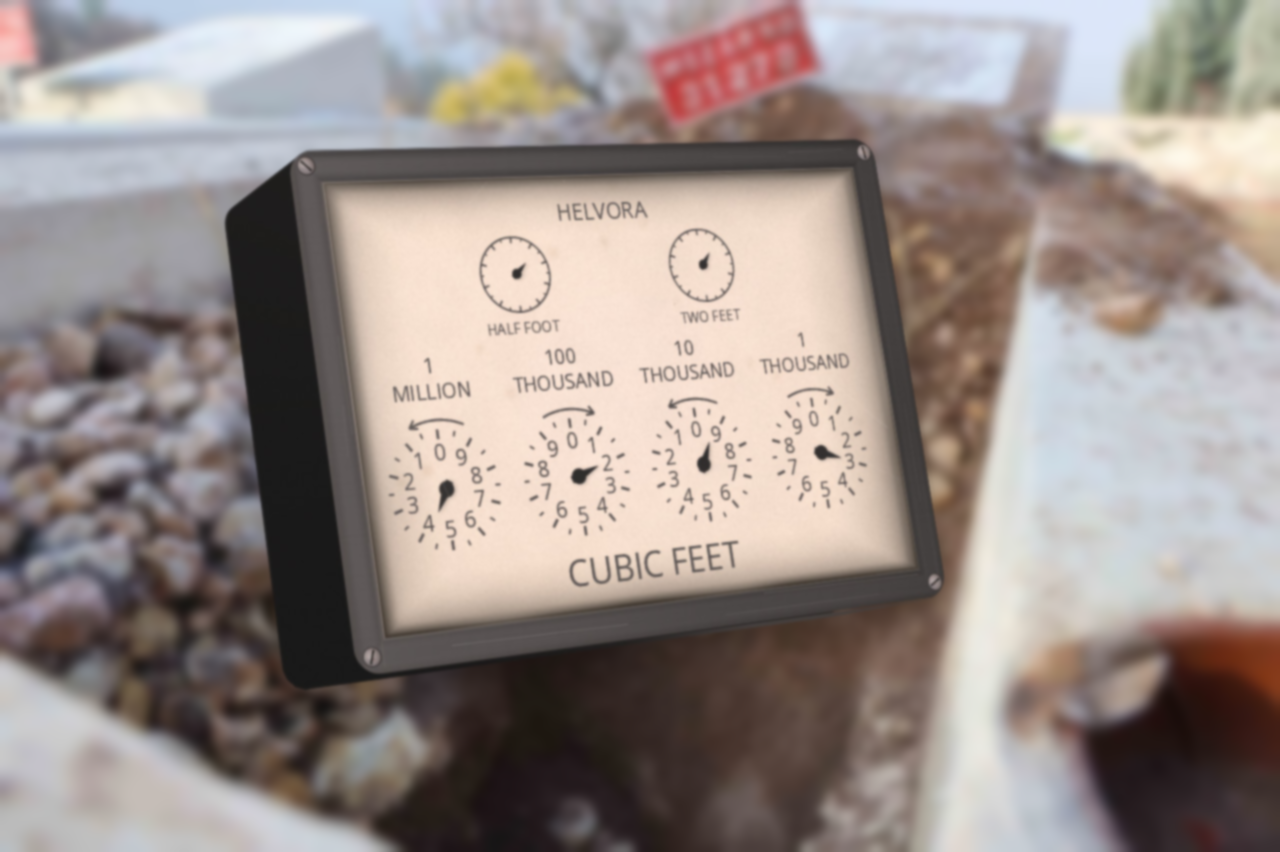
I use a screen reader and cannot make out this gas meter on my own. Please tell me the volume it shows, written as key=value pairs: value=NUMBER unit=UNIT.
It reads value=419300 unit=ft³
